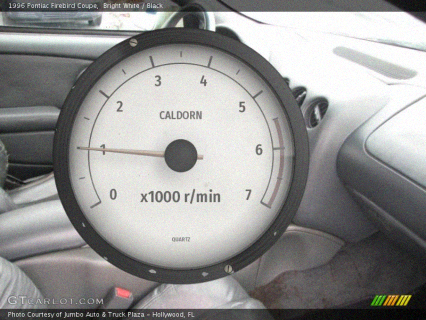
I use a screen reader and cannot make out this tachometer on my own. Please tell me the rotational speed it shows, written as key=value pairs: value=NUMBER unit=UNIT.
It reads value=1000 unit=rpm
